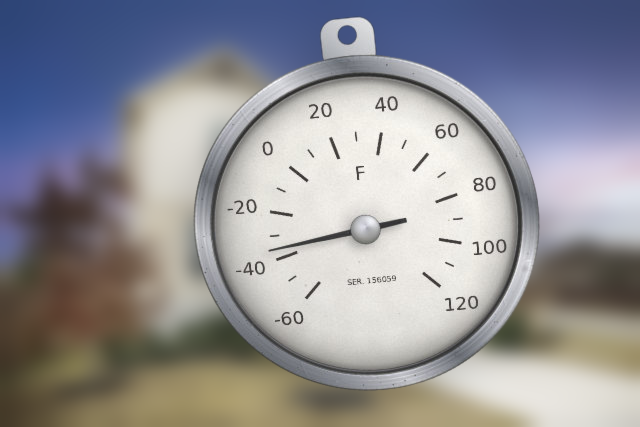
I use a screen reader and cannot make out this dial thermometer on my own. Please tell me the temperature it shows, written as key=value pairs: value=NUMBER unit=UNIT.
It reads value=-35 unit=°F
